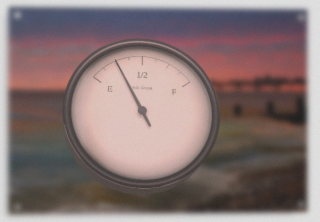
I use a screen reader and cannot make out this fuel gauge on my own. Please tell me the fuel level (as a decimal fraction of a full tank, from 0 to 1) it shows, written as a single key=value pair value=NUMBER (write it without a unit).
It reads value=0.25
